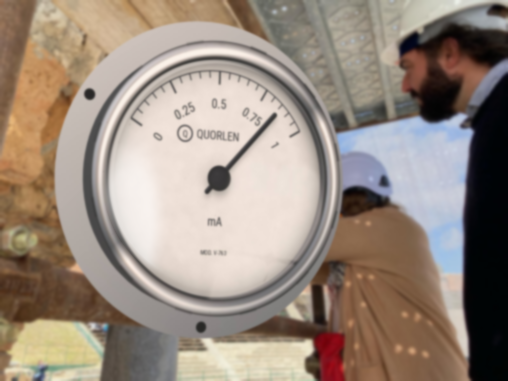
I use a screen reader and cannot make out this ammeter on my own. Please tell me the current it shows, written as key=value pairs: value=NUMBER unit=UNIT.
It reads value=0.85 unit=mA
